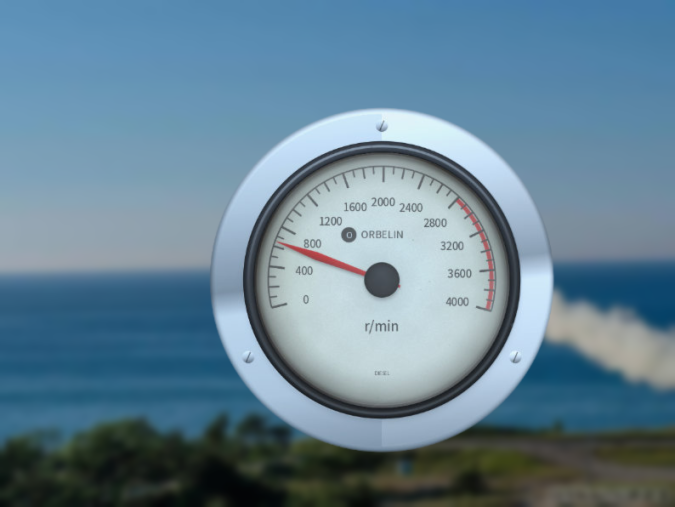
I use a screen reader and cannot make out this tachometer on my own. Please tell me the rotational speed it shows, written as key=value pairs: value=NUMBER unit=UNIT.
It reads value=650 unit=rpm
